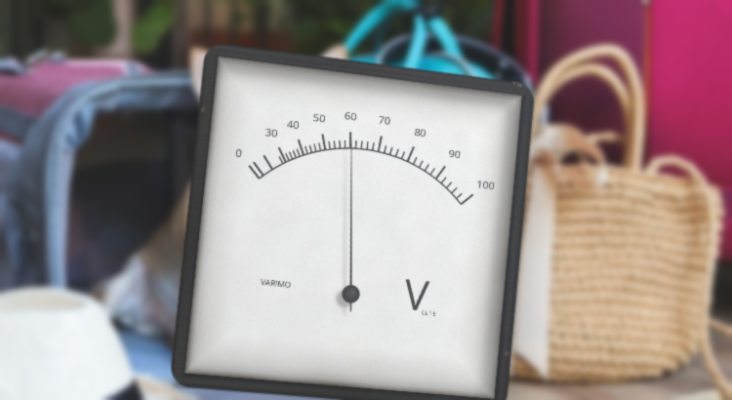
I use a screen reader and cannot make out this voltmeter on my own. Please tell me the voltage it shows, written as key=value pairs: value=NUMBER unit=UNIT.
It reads value=60 unit=V
